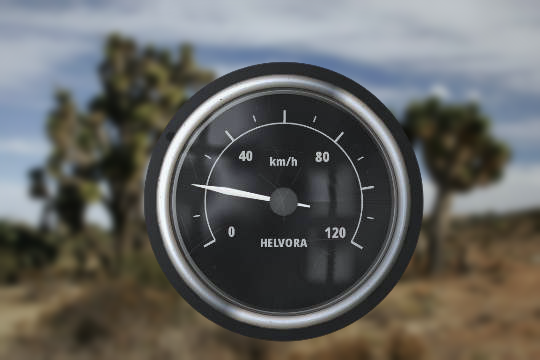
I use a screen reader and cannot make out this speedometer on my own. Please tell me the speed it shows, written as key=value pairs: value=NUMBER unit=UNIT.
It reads value=20 unit=km/h
